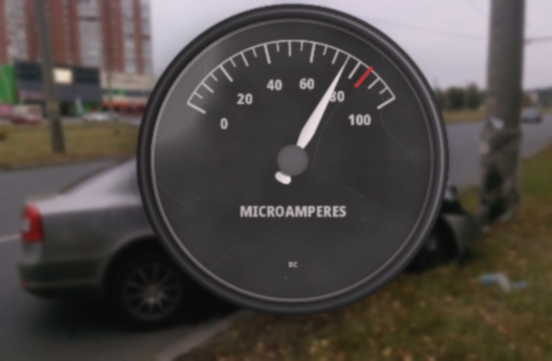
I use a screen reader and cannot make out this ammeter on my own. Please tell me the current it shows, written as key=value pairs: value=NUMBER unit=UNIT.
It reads value=75 unit=µA
